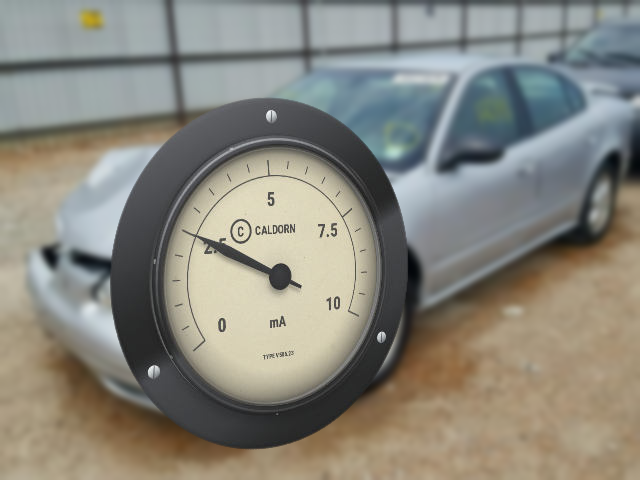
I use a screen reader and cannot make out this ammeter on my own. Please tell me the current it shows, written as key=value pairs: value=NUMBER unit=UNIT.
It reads value=2.5 unit=mA
